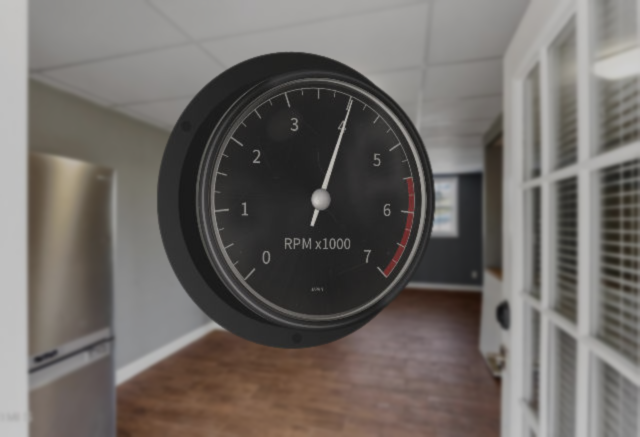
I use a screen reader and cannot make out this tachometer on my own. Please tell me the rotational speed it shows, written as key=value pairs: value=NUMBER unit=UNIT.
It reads value=4000 unit=rpm
